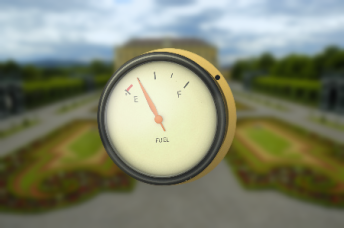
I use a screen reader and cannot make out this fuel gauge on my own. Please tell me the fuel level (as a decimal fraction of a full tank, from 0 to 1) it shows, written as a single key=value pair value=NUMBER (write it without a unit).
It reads value=0.25
